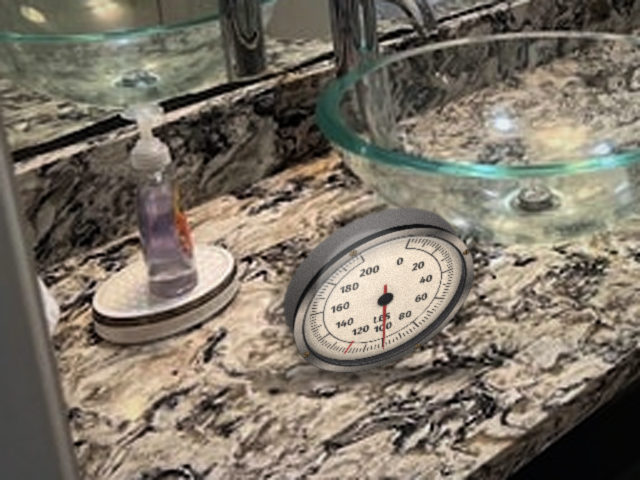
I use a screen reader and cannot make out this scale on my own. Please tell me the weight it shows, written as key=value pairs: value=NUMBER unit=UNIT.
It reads value=100 unit=lb
